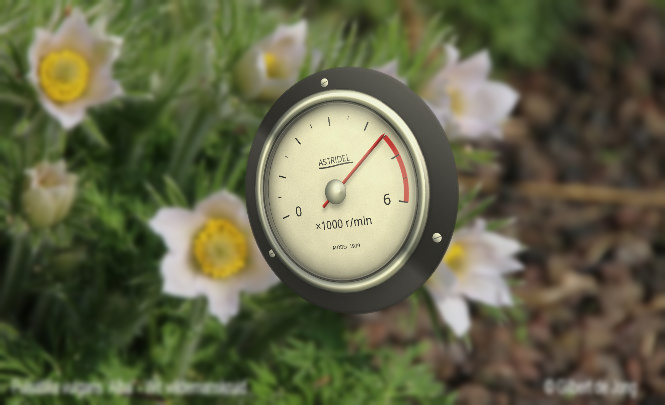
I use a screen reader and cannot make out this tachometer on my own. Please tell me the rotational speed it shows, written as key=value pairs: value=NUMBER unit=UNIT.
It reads value=4500 unit=rpm
